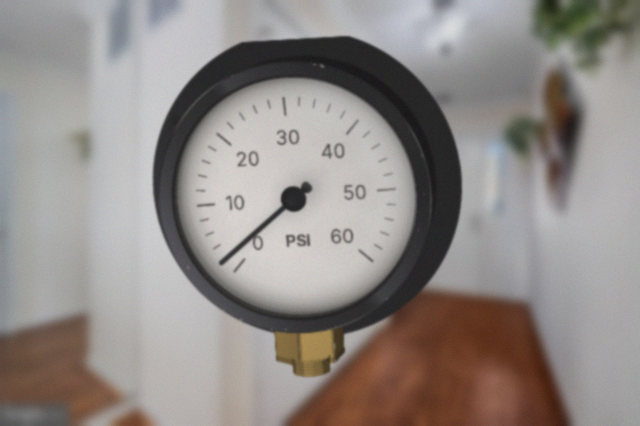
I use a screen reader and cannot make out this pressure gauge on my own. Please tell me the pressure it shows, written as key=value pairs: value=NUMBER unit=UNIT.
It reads value=2 unit=psi
